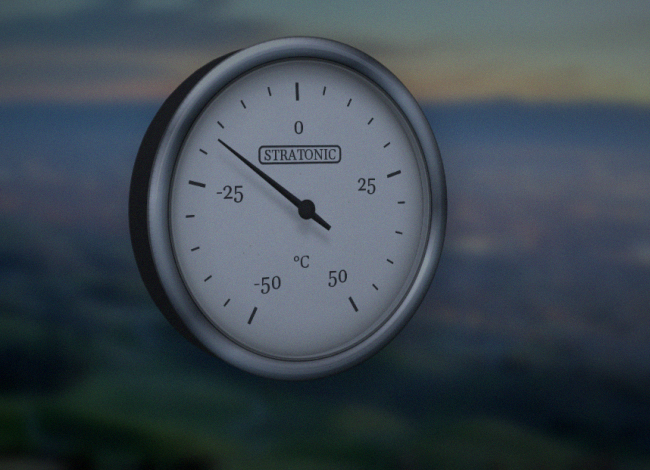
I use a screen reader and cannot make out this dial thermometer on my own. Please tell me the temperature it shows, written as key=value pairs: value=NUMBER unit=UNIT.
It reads value=-17.5 unit=°C
